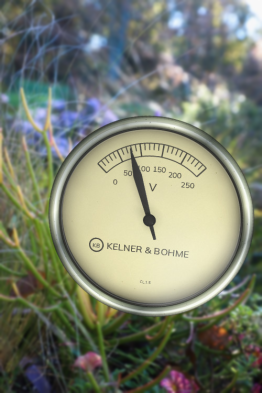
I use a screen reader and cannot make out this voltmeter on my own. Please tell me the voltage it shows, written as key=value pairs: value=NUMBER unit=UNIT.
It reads value=80 unit=V
